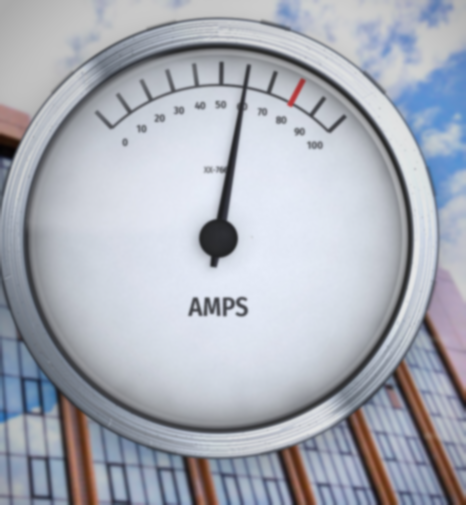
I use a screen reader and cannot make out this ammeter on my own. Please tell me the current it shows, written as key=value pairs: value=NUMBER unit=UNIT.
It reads value=60 unit=A
